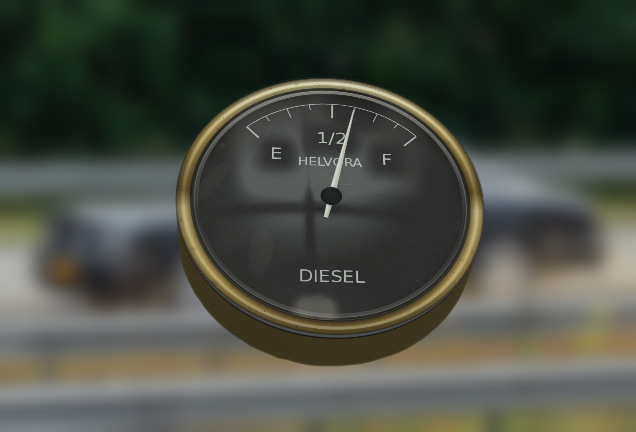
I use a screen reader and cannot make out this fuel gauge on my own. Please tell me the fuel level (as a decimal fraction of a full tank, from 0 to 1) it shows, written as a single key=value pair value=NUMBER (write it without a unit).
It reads value=0.625
